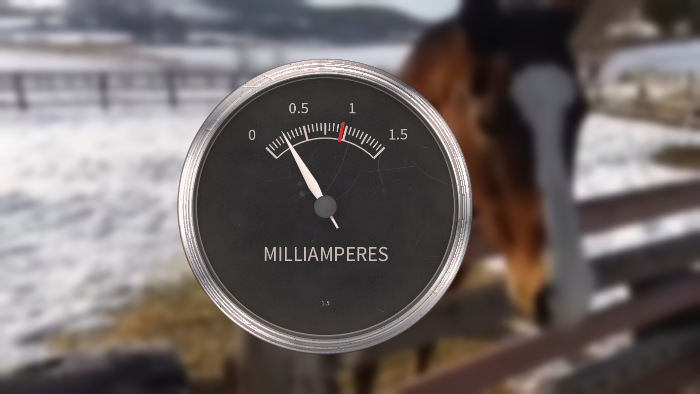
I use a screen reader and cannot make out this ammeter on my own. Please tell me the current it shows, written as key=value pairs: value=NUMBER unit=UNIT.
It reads value=0.25 unit=mA
